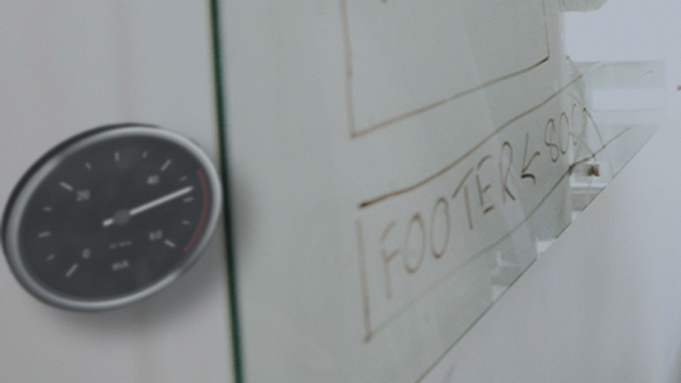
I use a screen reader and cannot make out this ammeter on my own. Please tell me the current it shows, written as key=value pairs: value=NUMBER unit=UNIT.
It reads value=47.5 unit=mA
